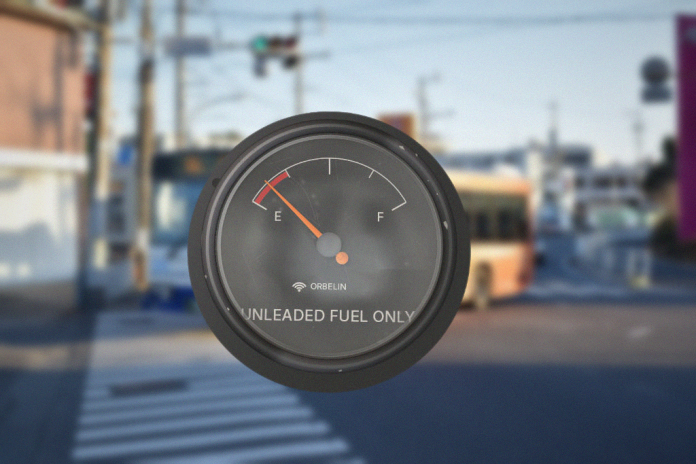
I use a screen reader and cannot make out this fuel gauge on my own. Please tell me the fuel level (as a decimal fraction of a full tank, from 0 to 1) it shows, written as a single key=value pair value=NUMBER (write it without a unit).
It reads value=0.125
